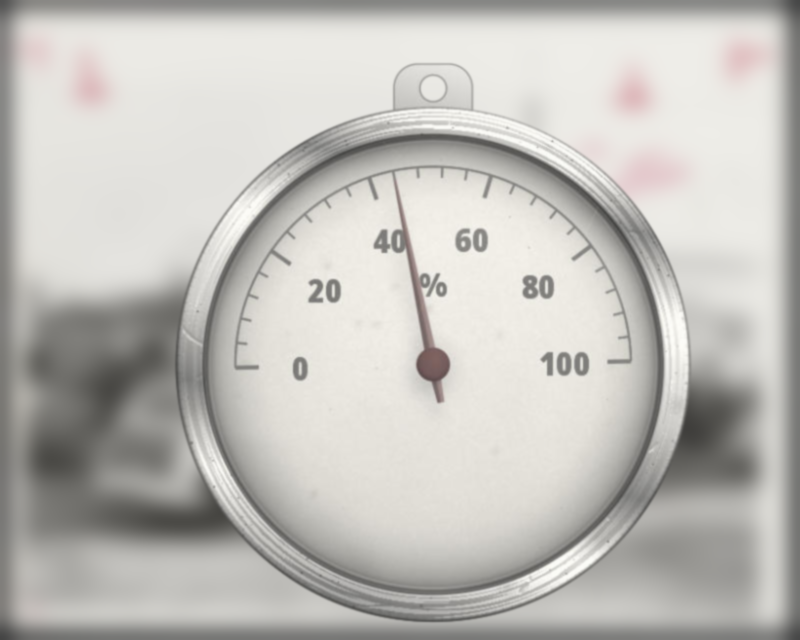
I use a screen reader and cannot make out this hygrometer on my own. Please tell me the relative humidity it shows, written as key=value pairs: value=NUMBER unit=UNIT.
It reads value=44 unit=%
